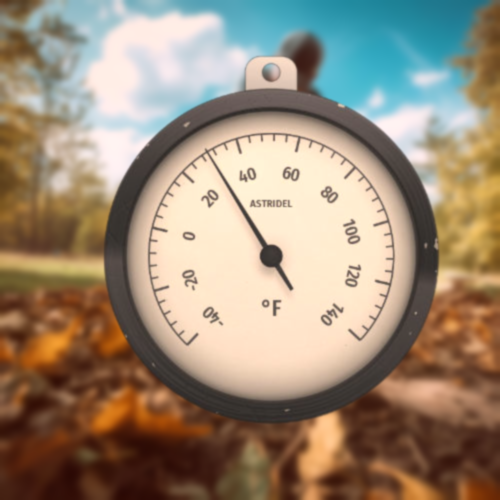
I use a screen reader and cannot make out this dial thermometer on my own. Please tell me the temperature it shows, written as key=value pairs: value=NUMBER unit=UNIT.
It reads value=30 unit=°F
